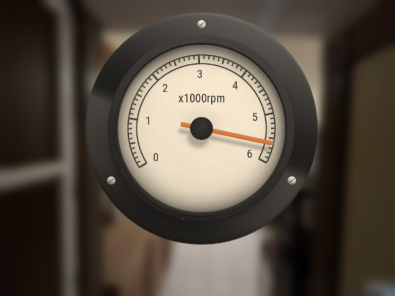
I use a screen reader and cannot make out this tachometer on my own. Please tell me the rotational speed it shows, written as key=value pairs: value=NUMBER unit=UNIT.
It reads value=5600 unit=rpm
